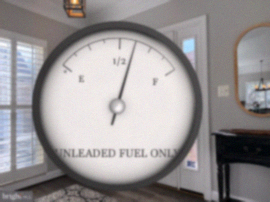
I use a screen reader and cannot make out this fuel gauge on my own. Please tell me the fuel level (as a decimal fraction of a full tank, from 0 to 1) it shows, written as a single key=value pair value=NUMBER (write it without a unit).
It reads value=0.625
